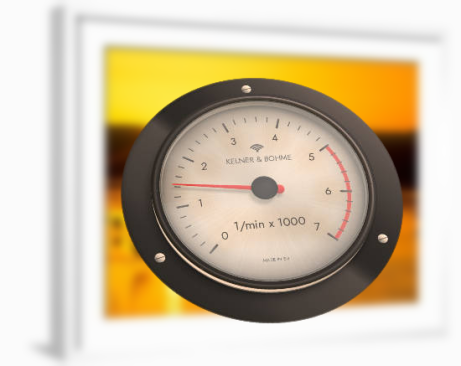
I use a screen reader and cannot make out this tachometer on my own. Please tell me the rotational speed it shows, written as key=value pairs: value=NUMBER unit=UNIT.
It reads value=1400 unit=rpm
